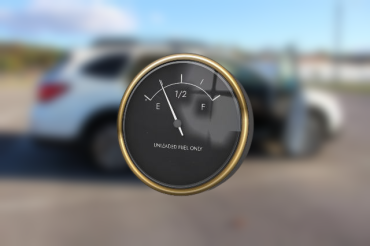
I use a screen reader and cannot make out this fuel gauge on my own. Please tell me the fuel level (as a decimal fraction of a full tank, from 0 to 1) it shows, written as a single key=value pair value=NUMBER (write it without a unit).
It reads value=0.25
